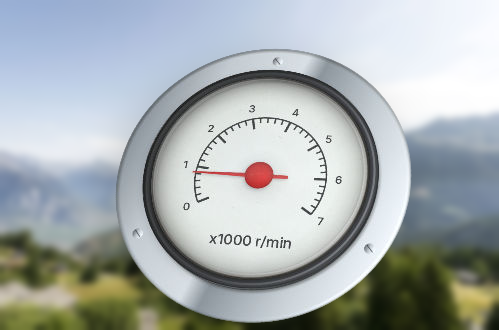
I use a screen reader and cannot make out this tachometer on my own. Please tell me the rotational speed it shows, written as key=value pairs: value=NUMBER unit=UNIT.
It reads value=800 unit=rpm
